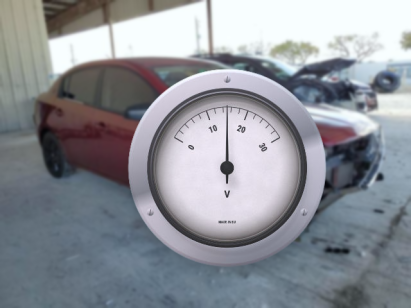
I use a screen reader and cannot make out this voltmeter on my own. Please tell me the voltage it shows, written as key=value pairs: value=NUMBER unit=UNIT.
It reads value=15 unit=V
